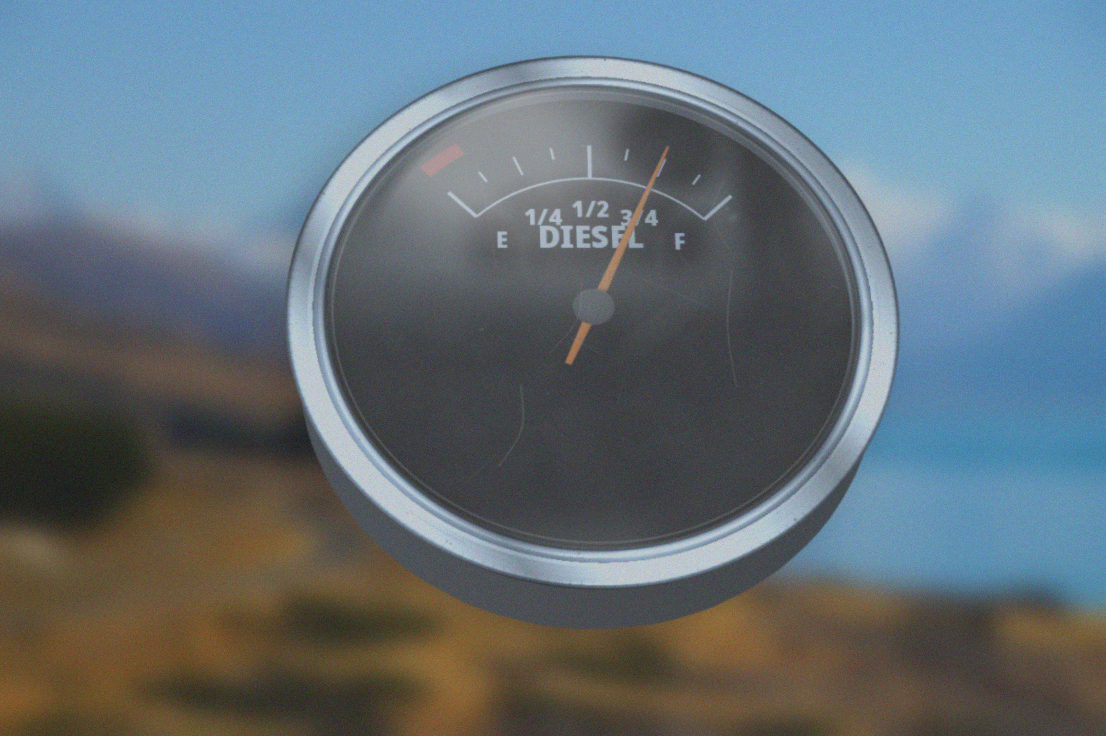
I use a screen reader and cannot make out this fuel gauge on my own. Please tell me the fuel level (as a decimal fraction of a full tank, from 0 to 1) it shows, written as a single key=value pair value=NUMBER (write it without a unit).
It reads value=0.75
